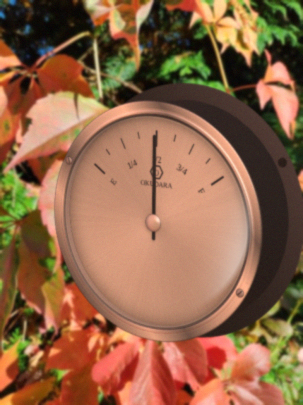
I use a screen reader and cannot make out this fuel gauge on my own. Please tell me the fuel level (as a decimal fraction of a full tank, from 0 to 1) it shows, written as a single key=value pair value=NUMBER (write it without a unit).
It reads value=0.5
